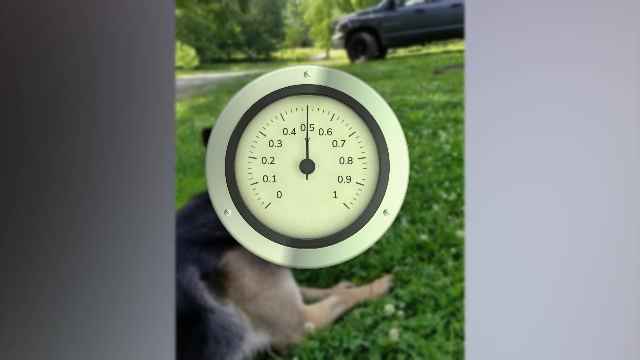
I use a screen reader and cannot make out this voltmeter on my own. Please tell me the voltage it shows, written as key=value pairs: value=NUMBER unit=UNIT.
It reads value=0.5 unit=V
